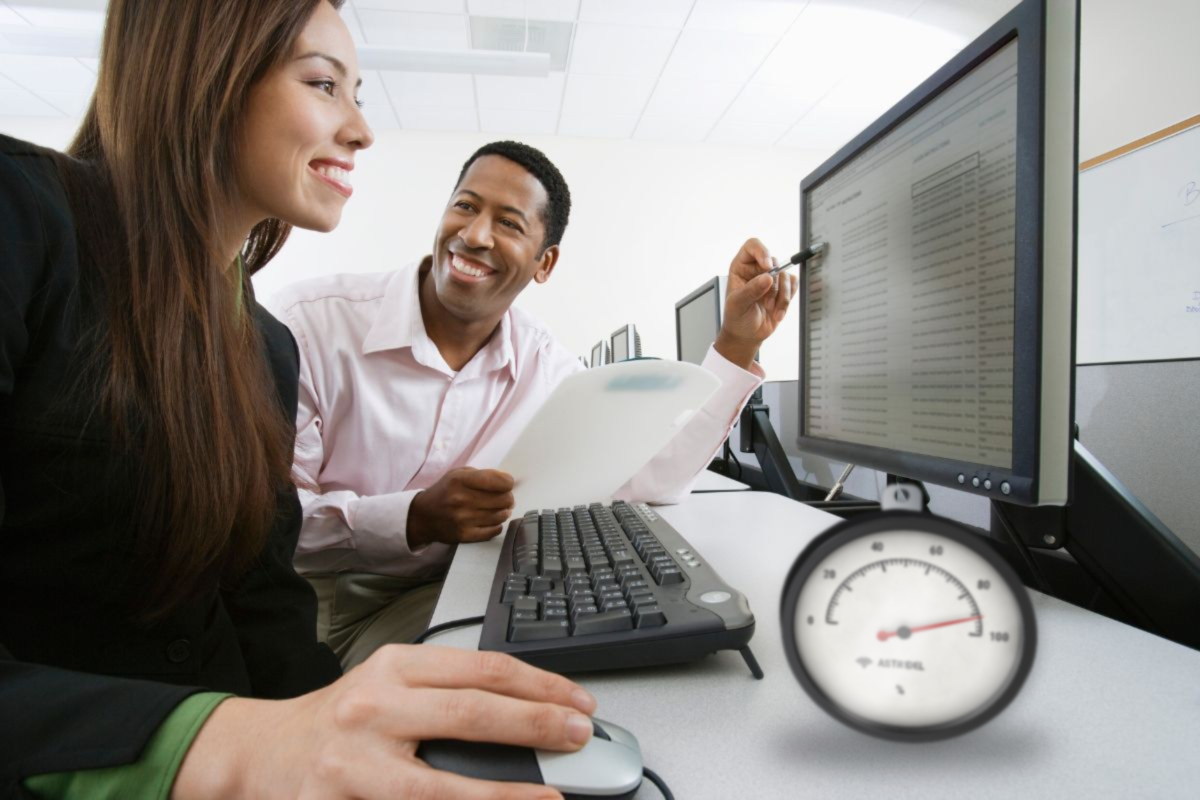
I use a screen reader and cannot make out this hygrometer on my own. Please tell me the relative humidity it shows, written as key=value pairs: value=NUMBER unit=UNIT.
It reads value=90 unit=%
